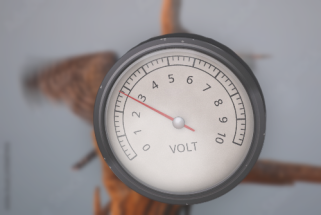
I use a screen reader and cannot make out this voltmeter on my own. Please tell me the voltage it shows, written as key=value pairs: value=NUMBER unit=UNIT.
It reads value=2.8 unit=V
